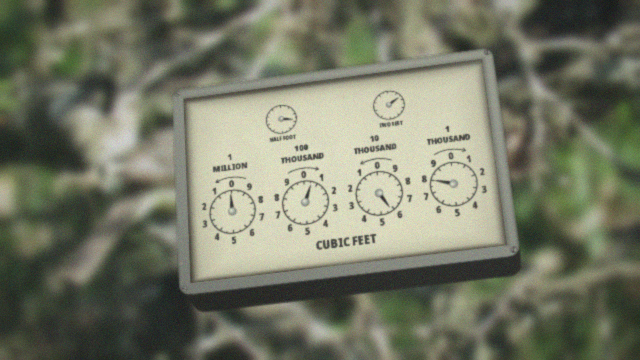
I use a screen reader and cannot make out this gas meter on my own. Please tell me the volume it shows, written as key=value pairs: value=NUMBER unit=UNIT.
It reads value=5800 unit=ft³
